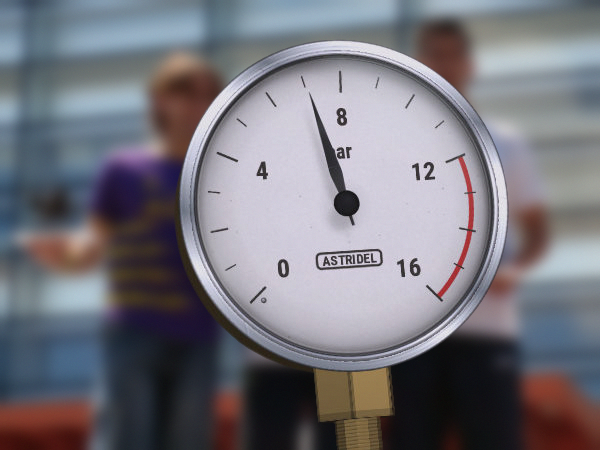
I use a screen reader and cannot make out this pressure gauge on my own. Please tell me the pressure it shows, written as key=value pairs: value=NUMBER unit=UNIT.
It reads value=7 unit=bar
